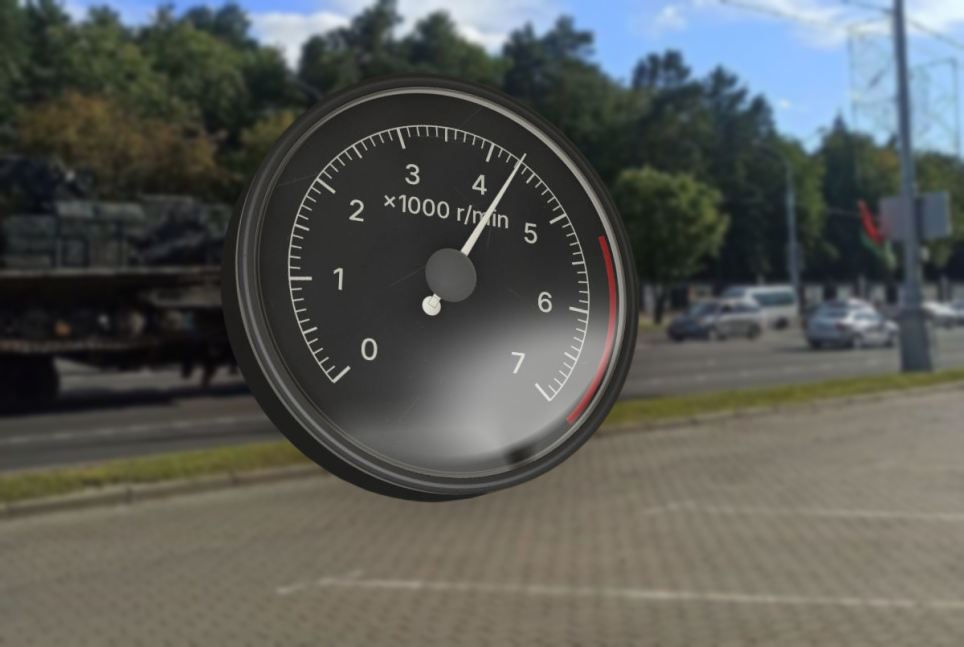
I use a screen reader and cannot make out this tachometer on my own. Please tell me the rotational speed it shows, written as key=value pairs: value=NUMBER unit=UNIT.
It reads value=4300 unit=rpm
